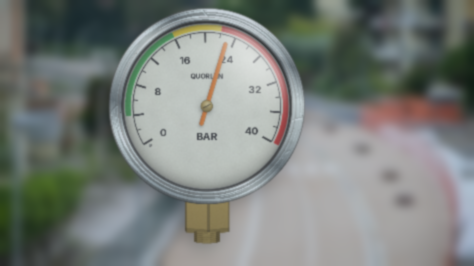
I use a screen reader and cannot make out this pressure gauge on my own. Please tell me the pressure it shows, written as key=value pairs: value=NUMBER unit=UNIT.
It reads value=23 unit=bar
